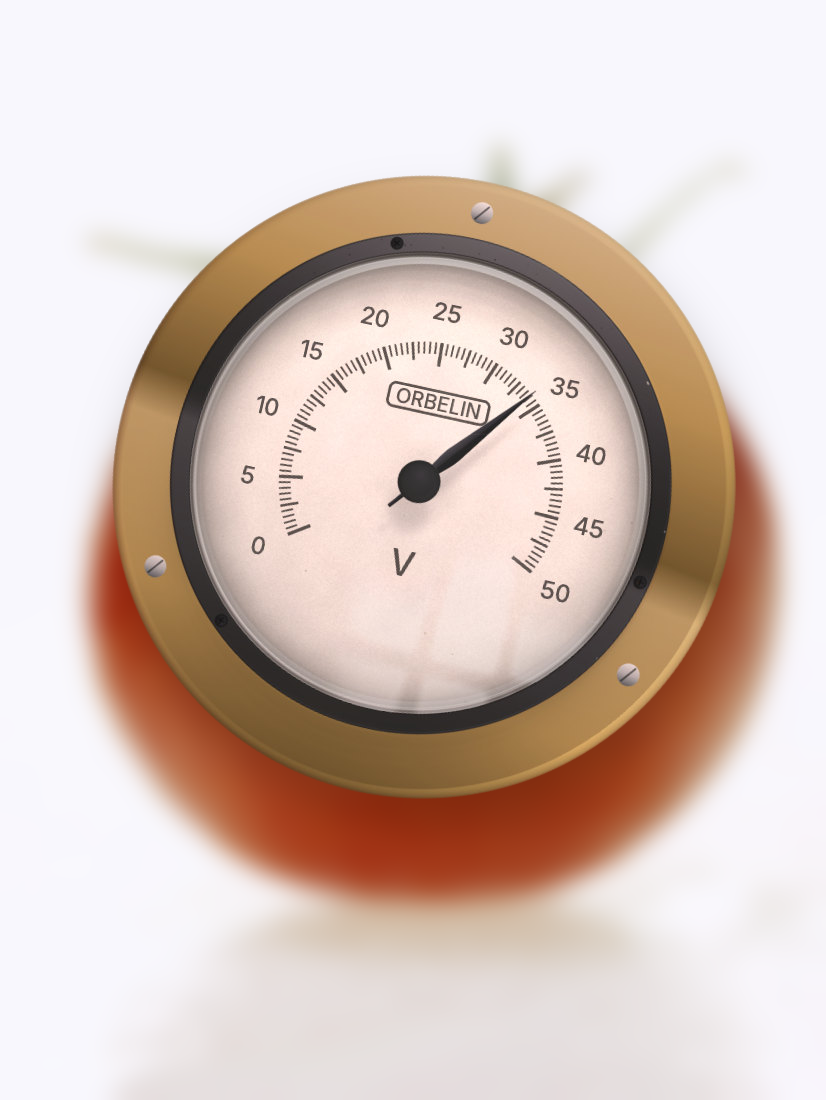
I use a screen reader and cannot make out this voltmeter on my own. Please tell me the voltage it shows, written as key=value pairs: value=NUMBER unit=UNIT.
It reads value=34 unit=V
